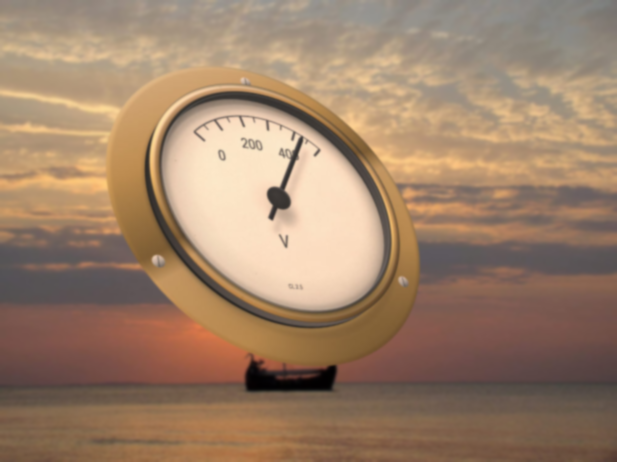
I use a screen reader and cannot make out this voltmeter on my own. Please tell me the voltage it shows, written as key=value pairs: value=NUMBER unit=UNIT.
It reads value=425 unit=V
